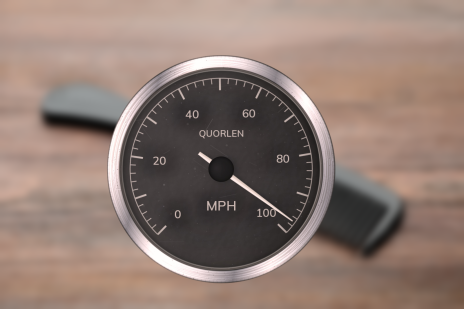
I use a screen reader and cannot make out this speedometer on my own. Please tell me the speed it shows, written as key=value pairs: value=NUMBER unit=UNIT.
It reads value=97 unit=mph
